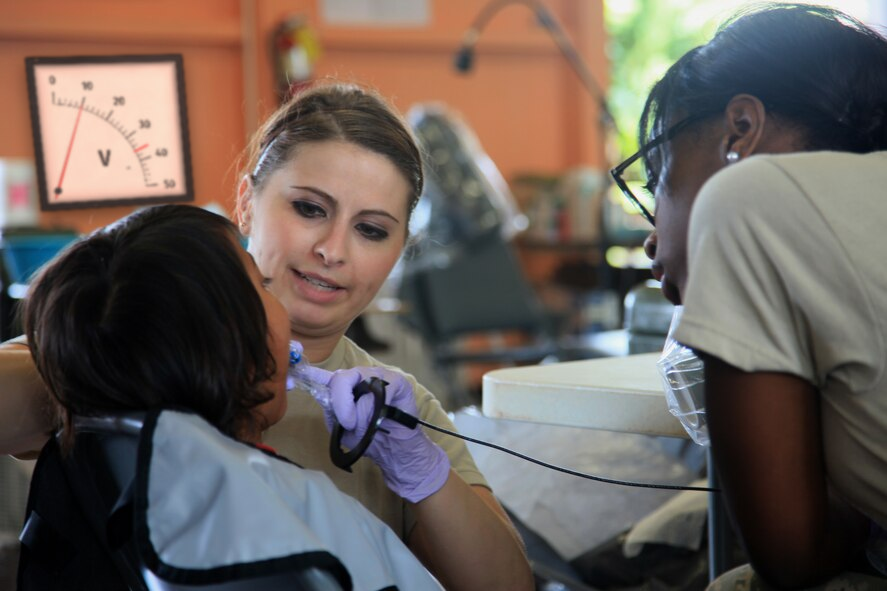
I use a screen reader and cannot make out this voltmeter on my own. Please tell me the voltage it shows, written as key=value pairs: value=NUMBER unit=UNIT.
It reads value=10 unit=V
